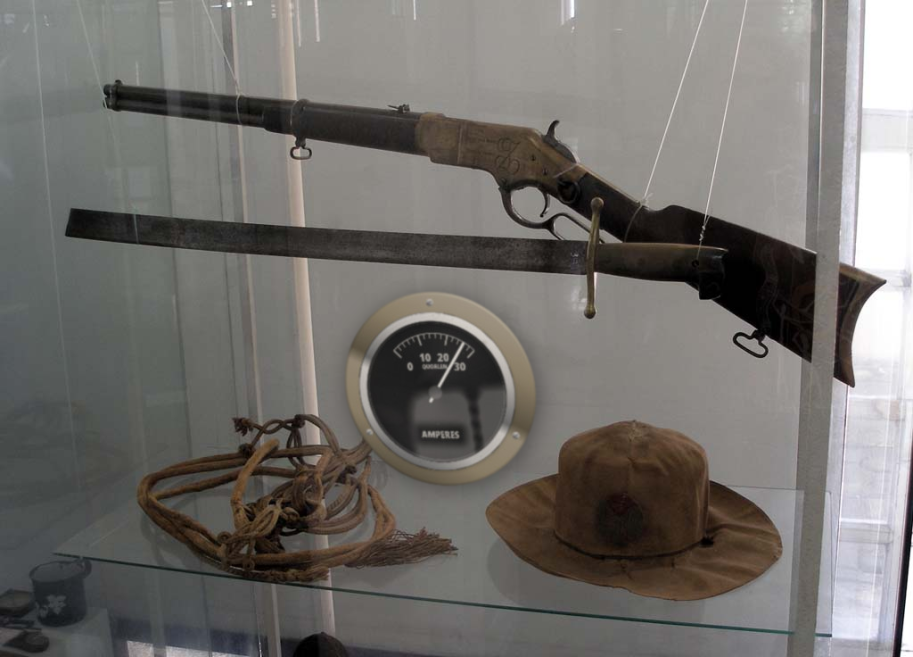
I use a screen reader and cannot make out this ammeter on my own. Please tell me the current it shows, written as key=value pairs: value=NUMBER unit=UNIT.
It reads value=26 unit=A
